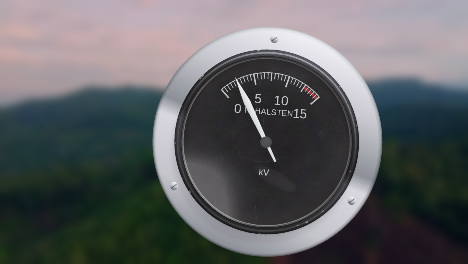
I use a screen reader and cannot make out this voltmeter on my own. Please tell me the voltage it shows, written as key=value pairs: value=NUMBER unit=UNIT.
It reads value=2.5 unit=kV
